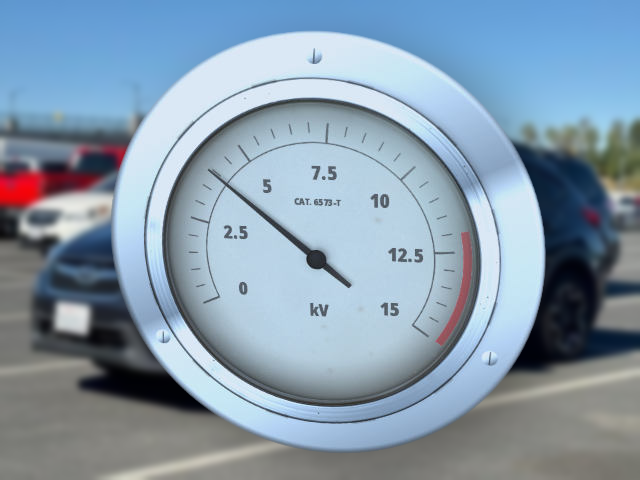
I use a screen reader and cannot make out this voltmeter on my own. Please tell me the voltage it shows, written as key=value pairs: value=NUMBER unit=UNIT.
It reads value=4 unit=kV
